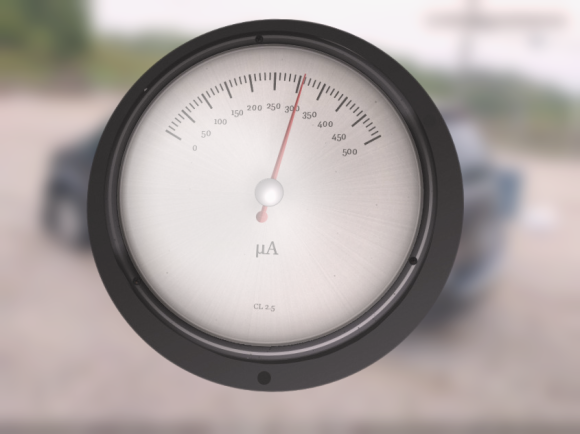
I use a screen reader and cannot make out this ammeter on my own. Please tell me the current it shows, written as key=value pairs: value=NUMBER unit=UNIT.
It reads value=310 unit=µA
